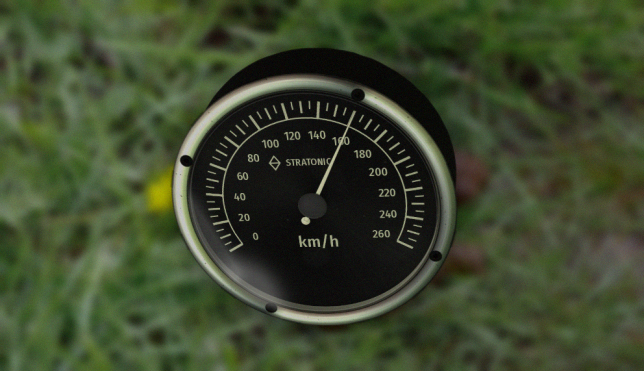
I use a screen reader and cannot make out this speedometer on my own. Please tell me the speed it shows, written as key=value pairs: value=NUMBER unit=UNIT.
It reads value=160 unit=km/h
